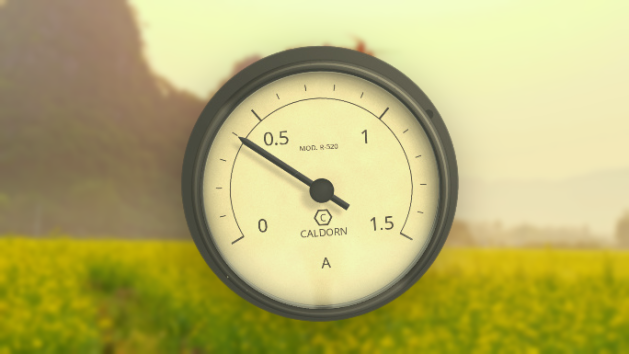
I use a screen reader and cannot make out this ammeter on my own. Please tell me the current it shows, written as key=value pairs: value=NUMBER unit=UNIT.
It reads value=0.4 unit=A
